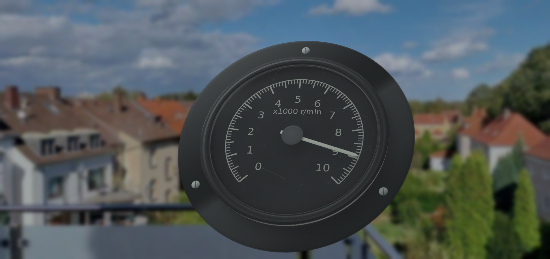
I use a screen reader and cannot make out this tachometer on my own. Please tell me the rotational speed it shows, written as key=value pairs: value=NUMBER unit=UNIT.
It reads value=9000 unit=rpm
